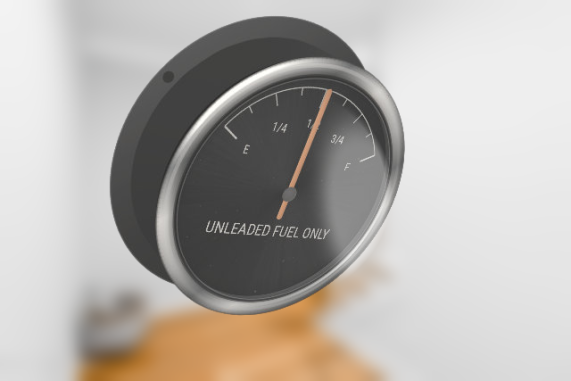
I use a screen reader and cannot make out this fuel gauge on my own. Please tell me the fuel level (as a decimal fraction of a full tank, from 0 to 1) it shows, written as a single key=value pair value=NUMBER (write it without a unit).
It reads value=0.5
